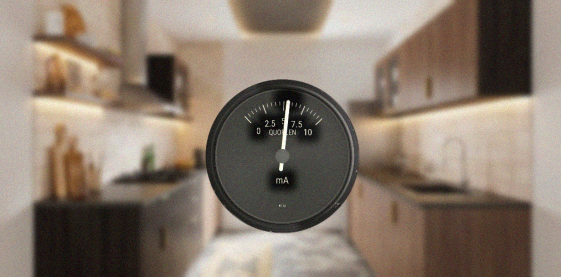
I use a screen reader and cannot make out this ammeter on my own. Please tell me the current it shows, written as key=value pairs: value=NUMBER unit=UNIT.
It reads value=5.5 unit=mA
